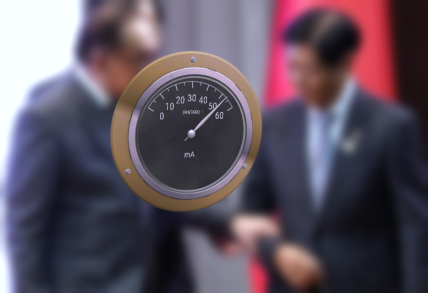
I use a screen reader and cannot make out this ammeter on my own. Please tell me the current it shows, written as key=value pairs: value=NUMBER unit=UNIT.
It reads value=52.5 unit=mA
